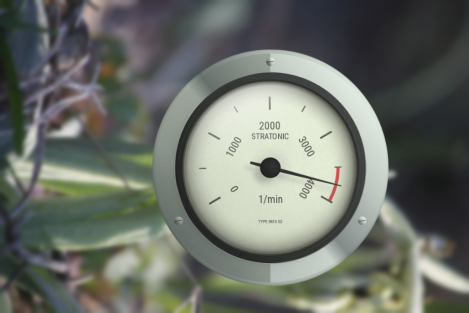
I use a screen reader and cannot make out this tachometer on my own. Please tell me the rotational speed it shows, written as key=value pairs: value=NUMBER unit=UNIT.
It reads value=3750 unit=rpm
